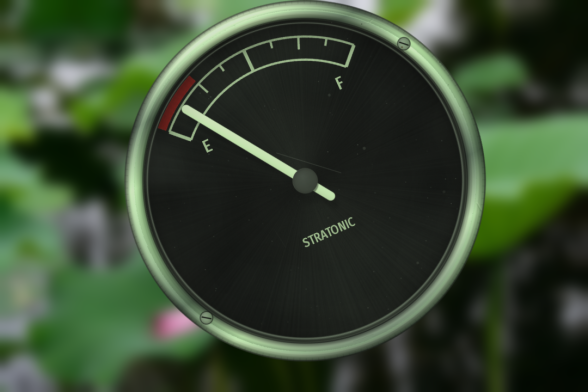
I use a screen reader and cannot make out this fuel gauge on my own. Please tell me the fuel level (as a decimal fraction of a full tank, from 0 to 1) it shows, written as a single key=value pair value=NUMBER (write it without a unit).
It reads value=0.125
